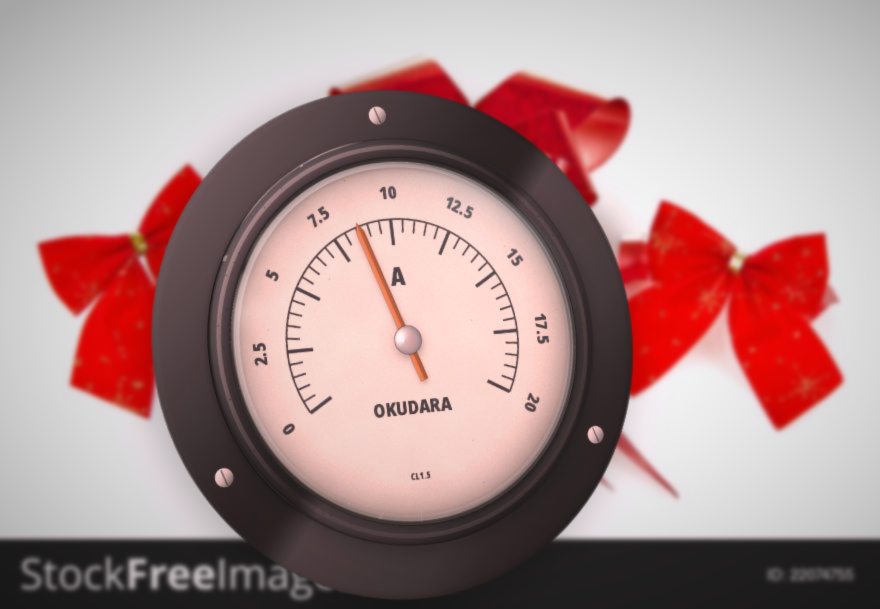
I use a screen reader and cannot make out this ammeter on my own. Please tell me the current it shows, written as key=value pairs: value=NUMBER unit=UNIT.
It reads value=8.5 unit=A
